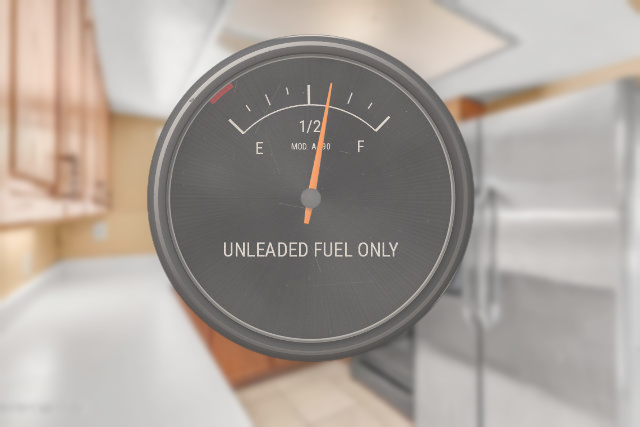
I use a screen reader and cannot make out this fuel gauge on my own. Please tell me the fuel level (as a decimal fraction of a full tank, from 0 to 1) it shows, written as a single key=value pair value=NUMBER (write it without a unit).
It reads value=0.625
